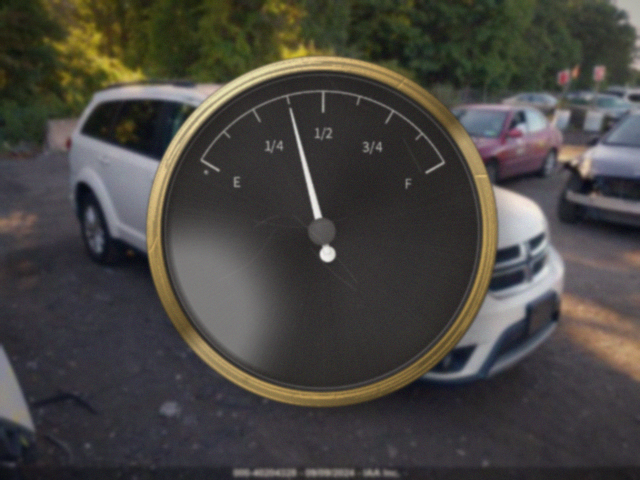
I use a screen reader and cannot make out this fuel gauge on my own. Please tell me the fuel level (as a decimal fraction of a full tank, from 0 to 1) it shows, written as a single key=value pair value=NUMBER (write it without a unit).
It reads value=0.375
